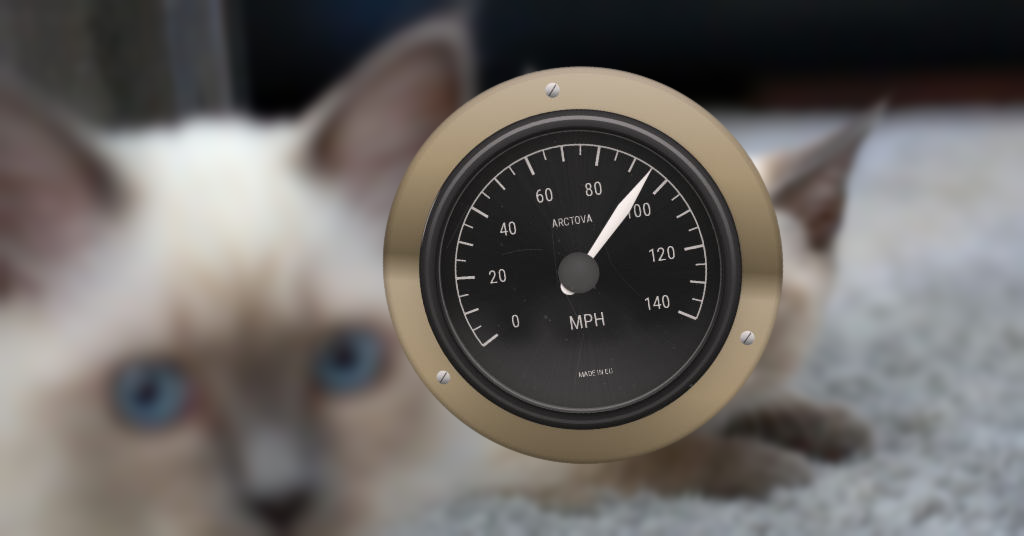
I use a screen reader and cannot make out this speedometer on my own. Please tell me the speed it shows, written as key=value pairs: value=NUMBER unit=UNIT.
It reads value=95 unit=mph
